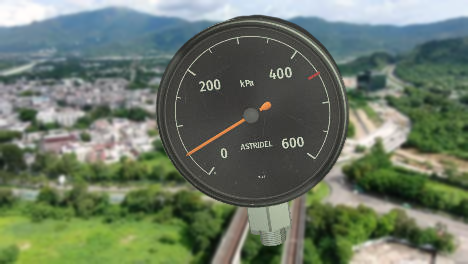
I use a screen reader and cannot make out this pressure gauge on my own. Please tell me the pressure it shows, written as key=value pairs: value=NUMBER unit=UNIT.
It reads value=50 unit=kPa
